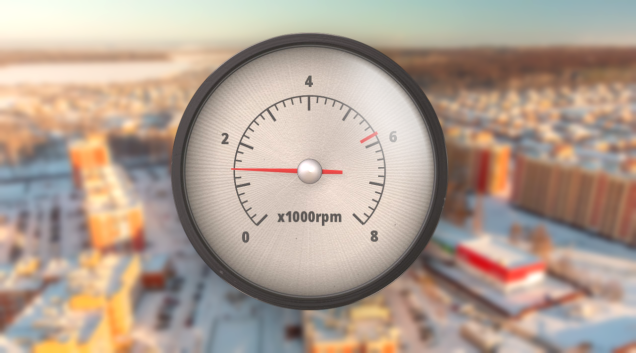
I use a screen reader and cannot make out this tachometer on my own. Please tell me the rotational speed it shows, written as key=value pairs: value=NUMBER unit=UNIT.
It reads value=1400 unit=rpm
